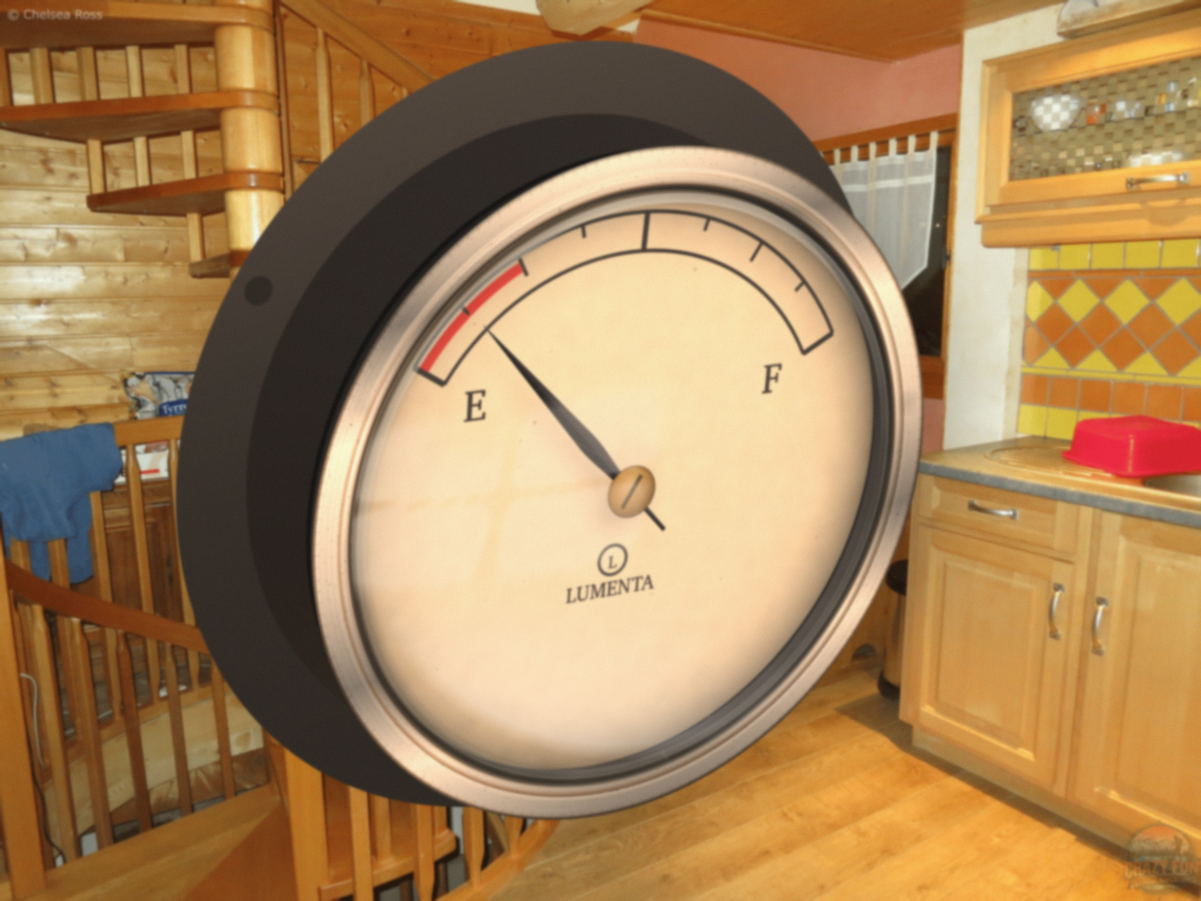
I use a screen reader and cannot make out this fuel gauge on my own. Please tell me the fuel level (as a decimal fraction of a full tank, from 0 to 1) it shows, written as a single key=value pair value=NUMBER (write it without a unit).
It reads value=0.125
